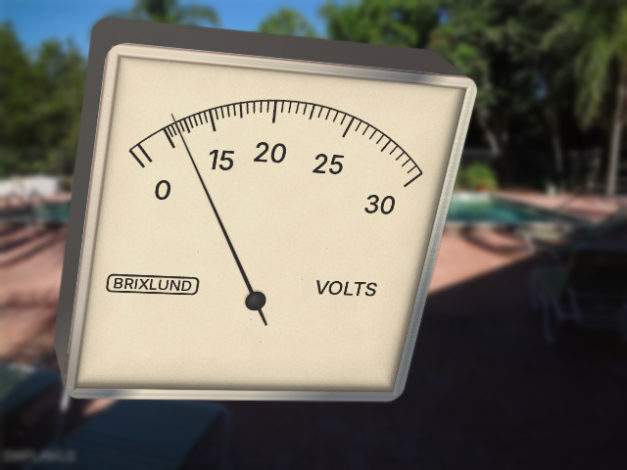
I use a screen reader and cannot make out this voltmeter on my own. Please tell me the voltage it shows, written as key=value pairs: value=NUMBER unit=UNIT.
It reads value=11.5 unit=V
